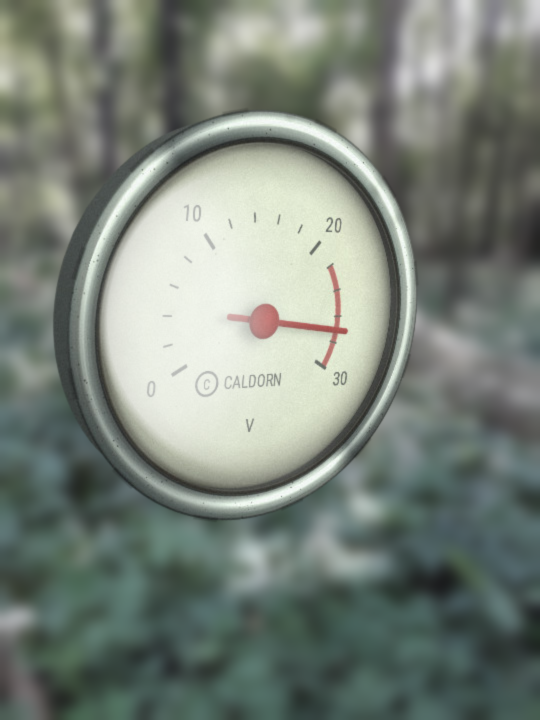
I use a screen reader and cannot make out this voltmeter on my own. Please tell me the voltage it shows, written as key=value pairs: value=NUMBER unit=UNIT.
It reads value=27 unit=V
